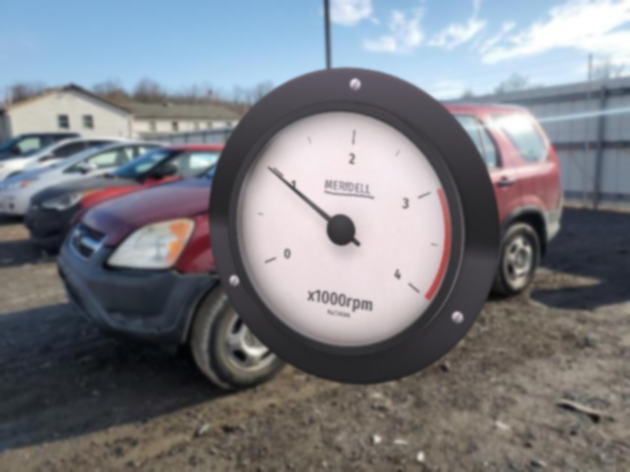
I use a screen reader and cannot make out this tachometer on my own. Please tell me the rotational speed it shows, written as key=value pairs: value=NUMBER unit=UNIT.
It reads value=1000 unit=rpm
